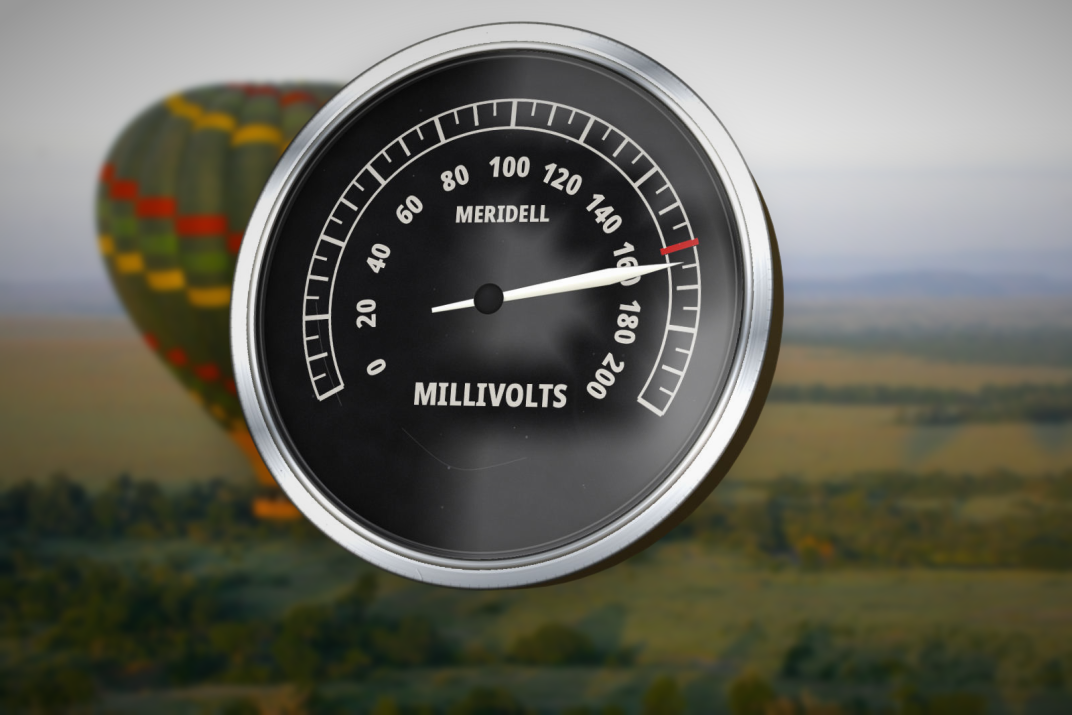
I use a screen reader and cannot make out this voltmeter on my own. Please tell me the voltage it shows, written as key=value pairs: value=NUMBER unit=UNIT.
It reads value=165 unit=mV
